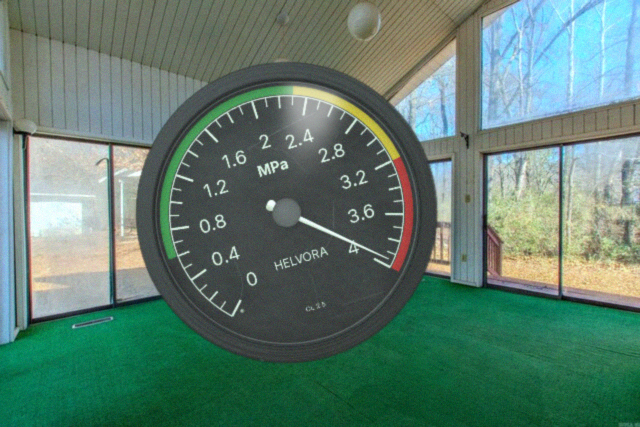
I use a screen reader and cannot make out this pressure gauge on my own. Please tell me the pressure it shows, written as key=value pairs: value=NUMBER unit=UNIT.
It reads value=3.95 unit=MPa
